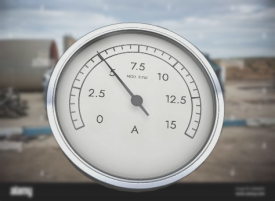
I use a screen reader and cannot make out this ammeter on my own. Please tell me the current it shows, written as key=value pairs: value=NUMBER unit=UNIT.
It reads value=5 unit=A
